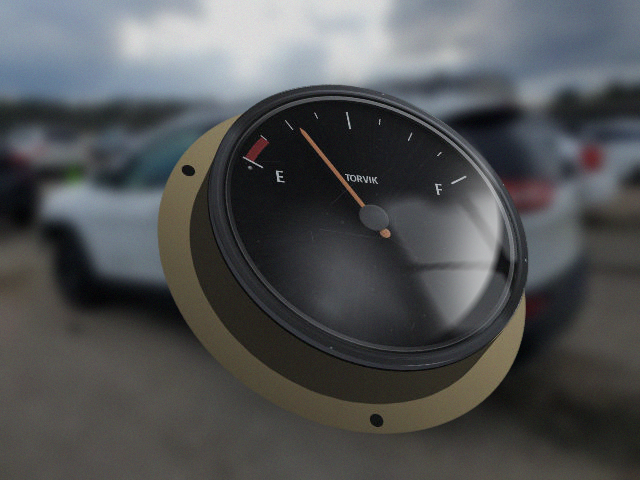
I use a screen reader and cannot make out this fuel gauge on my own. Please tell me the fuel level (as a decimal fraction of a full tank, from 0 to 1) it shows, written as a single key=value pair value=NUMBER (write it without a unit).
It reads value=0.25
